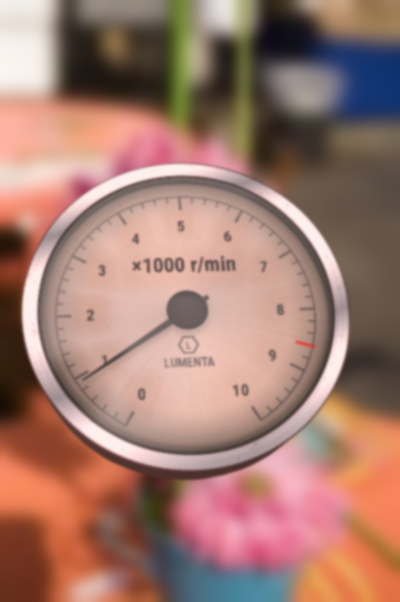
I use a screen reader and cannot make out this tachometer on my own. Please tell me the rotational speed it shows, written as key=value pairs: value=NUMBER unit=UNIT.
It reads value=900 unit=rpm
